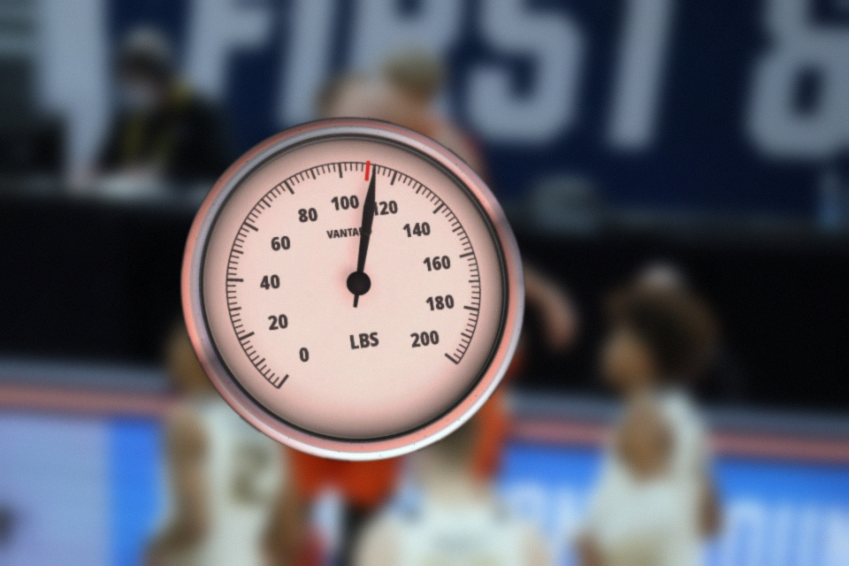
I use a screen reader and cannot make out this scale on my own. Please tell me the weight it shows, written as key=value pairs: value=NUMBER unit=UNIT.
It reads value=112 unit=lb
